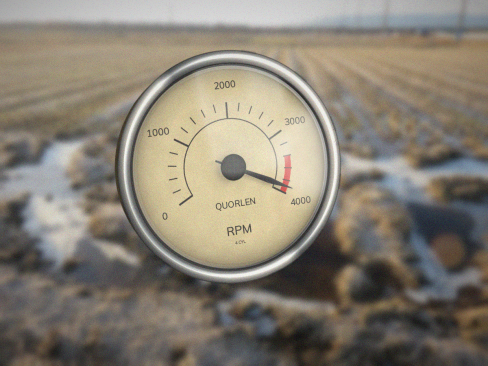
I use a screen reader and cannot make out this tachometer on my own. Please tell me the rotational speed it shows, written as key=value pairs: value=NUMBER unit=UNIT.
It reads value=3900 unit=rpm
